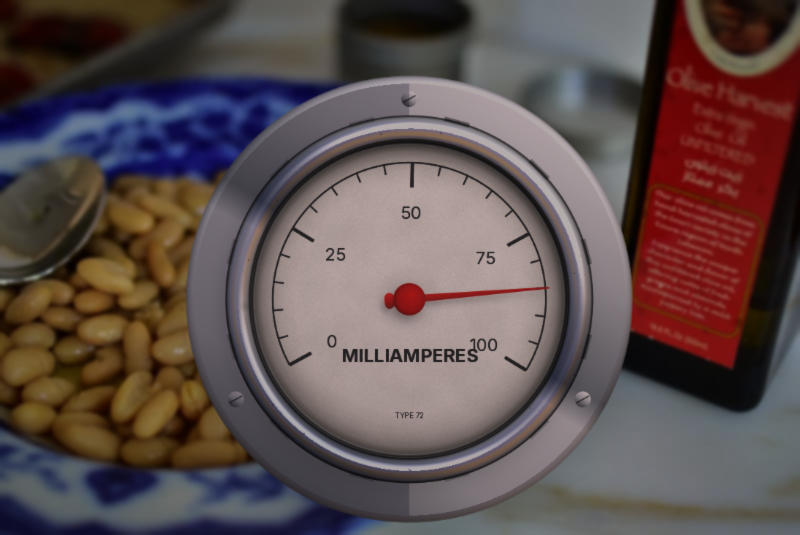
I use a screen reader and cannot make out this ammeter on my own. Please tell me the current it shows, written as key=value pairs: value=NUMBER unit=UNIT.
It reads value=85 unit=mA
